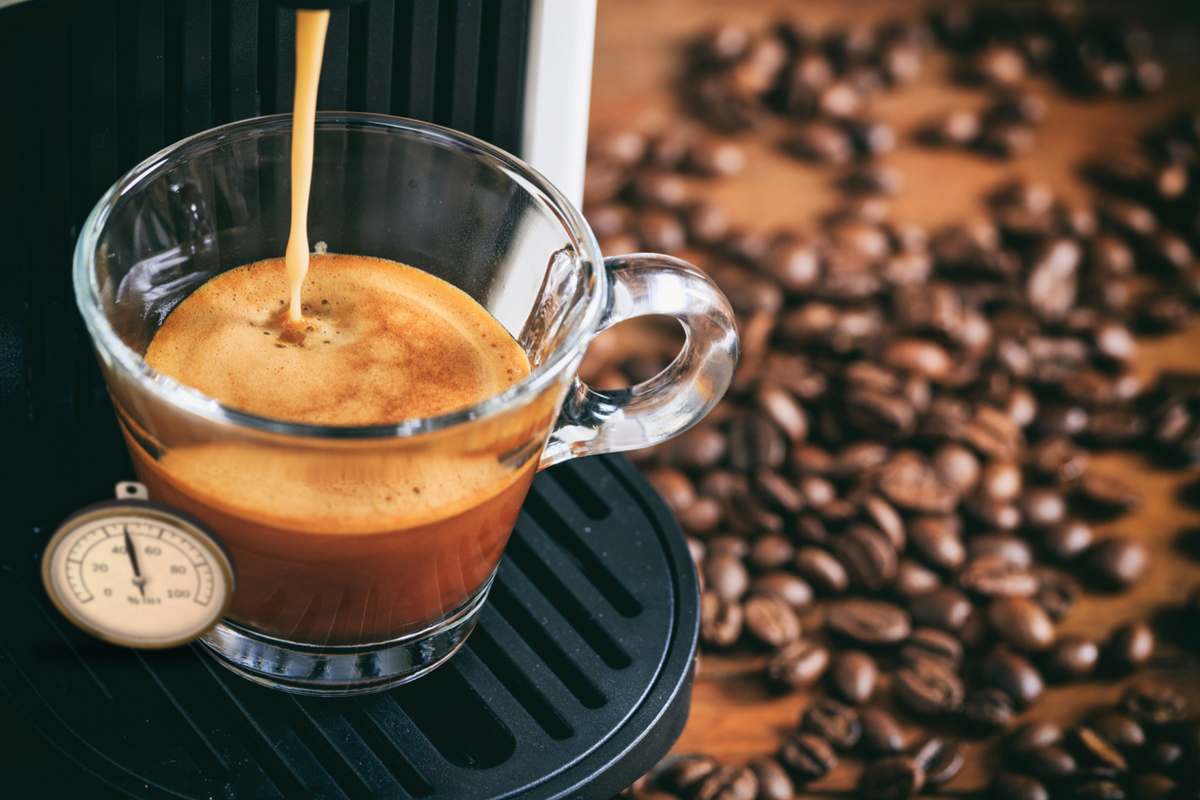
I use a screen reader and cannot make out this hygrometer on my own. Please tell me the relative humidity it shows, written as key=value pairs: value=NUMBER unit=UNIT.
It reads value=48 unit=%
